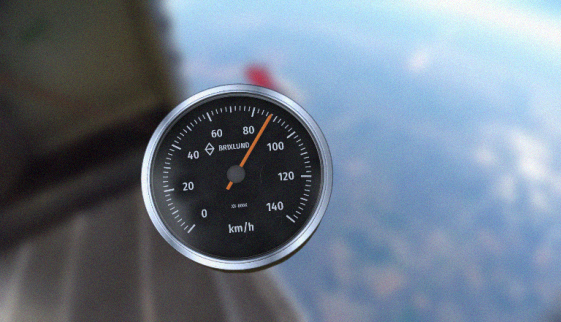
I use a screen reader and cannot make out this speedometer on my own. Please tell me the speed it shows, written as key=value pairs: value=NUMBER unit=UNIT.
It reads value=88 unit=km/h
